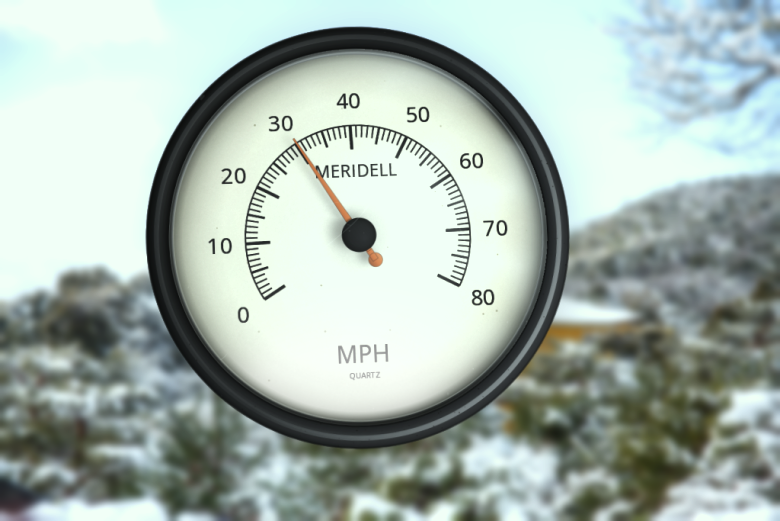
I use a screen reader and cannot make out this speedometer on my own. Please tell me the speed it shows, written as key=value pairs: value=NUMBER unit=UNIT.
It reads value=30 unit=mph
